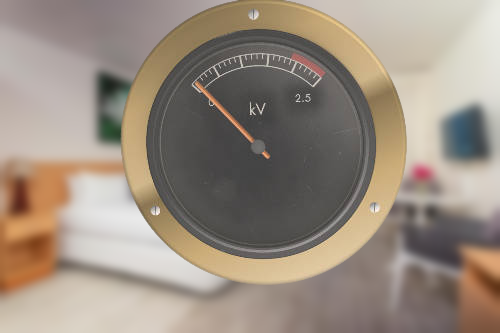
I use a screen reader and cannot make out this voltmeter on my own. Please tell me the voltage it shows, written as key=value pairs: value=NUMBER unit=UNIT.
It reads value=0.1 unit=kV
